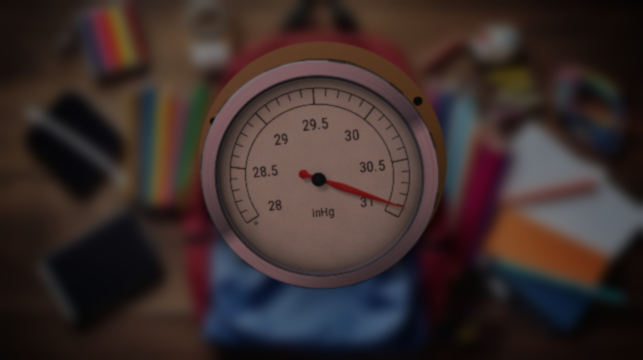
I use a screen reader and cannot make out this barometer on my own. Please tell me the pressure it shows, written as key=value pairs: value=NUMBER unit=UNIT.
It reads value=30.9 unit=inHg
